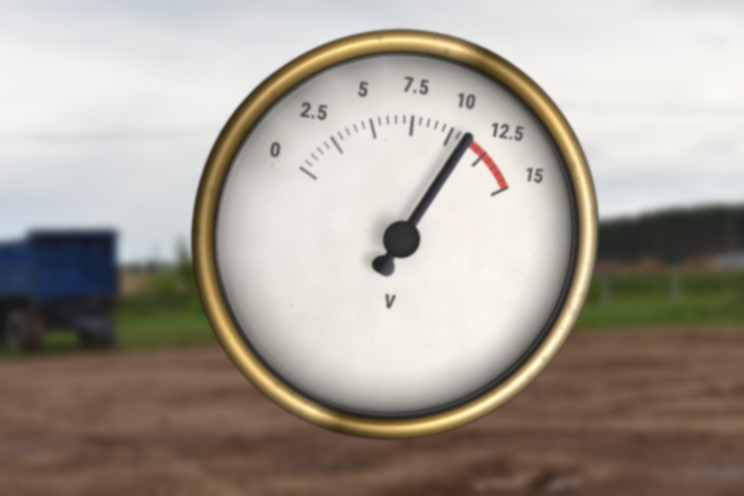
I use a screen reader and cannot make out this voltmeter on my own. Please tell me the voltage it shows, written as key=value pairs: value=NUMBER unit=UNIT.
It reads value=11 unit=V
